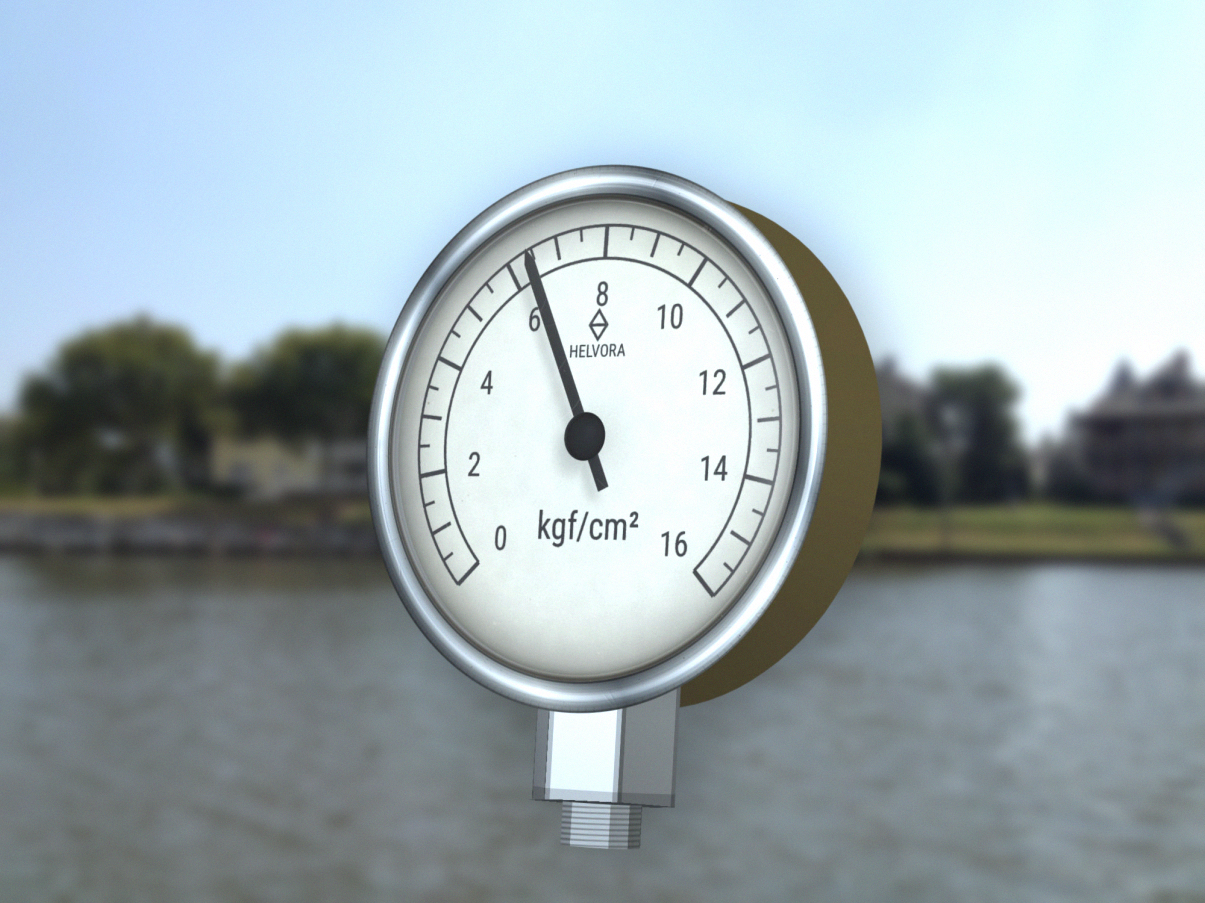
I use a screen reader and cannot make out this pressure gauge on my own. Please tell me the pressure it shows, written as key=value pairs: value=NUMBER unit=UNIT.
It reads value=6.5 unit=kg/cm²
